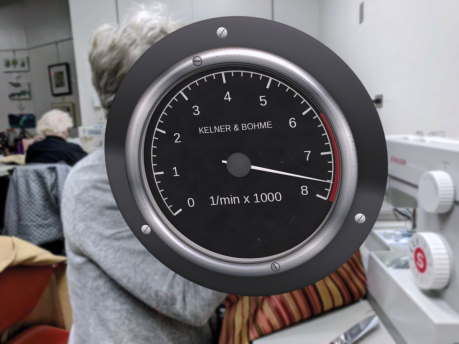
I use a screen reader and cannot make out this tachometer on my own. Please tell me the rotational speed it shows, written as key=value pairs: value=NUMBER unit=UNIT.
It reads value=7600 unit=rpm
